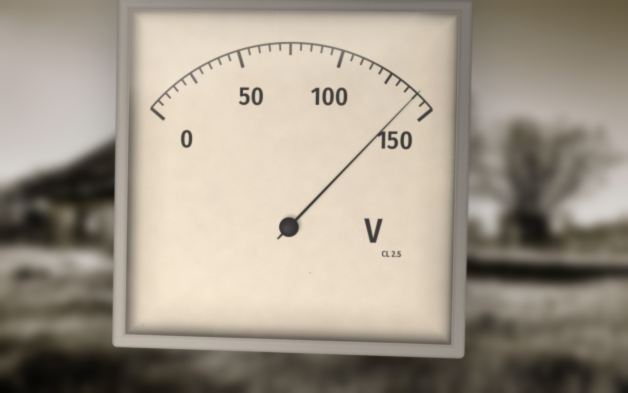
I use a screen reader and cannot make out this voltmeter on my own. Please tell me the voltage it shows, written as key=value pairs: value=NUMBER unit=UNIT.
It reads value=140 unit=V
